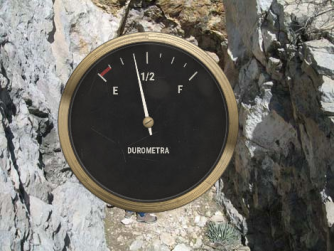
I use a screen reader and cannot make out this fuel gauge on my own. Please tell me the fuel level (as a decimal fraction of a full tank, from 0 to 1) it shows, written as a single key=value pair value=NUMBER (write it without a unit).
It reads value=0.375
